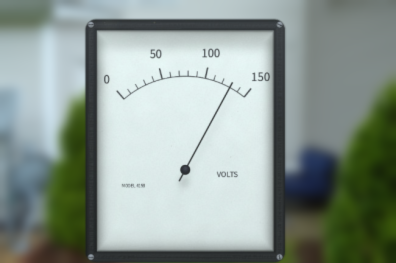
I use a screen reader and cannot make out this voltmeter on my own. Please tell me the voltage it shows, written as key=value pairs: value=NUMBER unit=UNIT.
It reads value=130 unit=V
